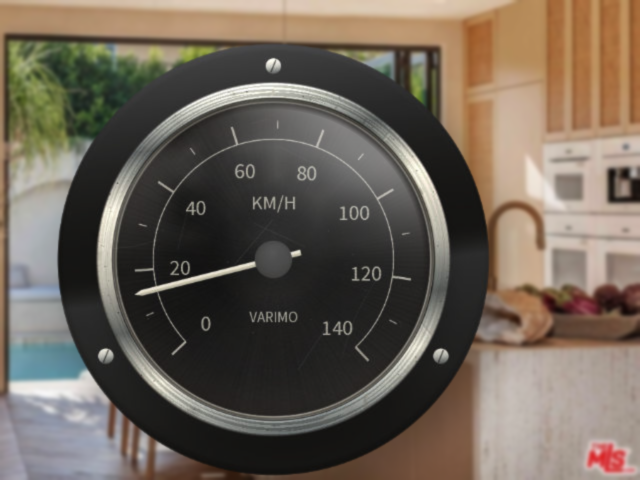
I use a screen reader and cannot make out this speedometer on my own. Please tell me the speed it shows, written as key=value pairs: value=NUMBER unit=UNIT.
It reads value=15 unit=km/h
